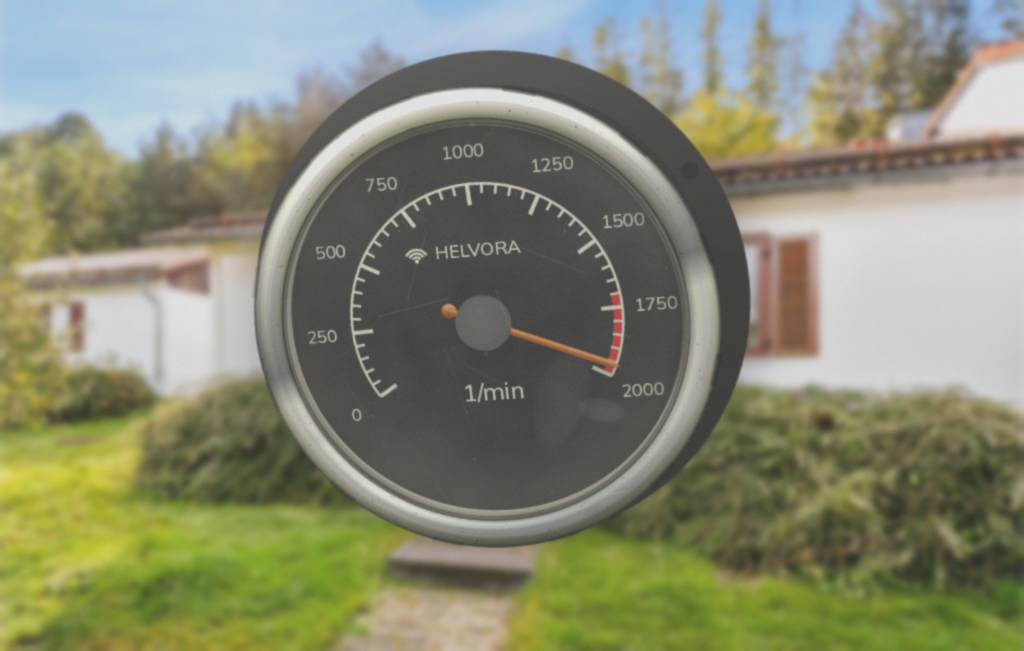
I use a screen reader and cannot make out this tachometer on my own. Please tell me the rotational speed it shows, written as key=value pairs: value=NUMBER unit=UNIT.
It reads value=1950 unit=rpm
